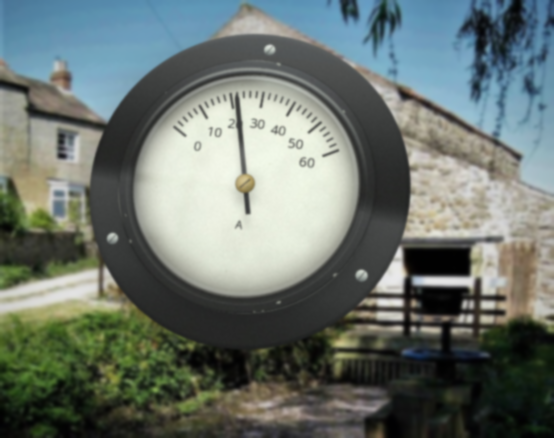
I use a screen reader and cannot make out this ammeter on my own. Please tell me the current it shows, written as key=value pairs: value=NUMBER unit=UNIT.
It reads value=22 unit=A
